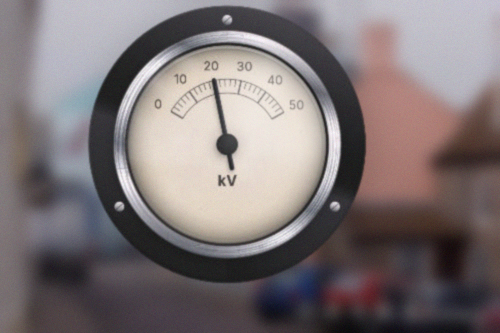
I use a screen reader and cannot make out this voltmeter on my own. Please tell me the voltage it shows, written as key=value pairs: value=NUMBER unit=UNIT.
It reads value=20 unit=kV
